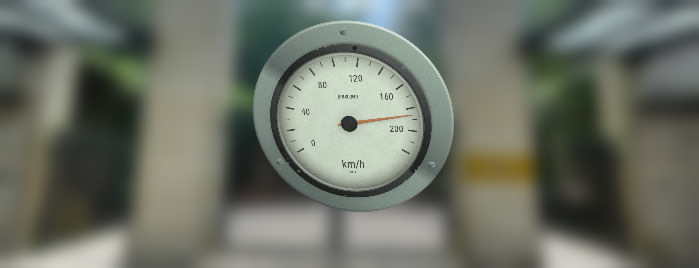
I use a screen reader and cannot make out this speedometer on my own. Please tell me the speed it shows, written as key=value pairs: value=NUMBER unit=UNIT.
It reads value=185 unit=km/h
